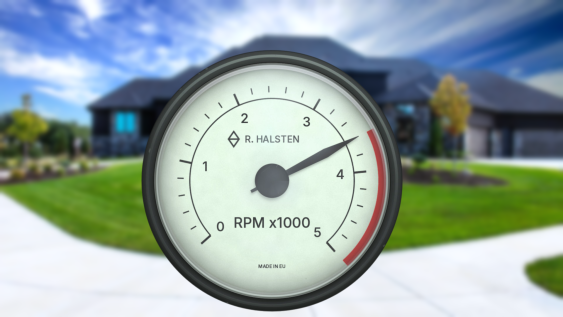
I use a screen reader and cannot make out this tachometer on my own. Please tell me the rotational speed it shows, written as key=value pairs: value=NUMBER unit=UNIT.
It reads value=3600 unit=rpm
